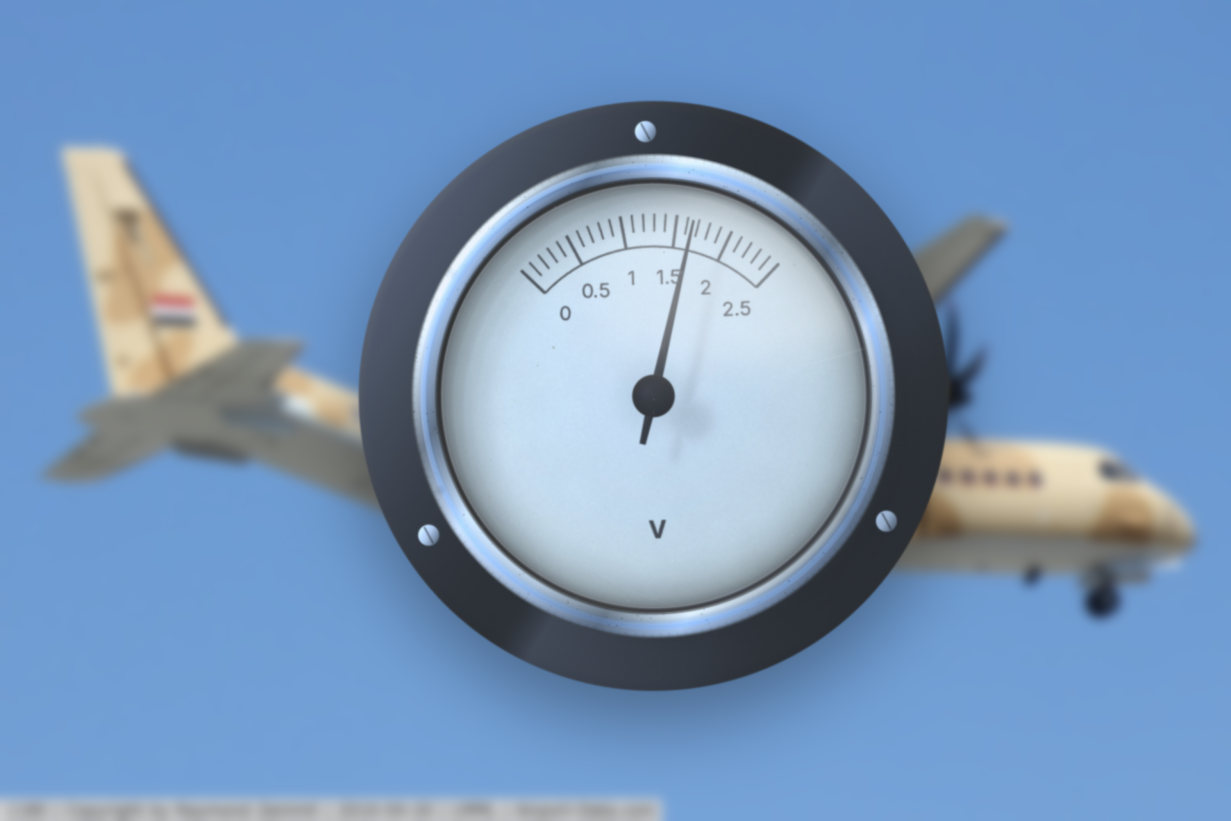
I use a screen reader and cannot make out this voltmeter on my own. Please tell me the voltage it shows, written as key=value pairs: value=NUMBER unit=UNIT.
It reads value=1.65 unit=V
